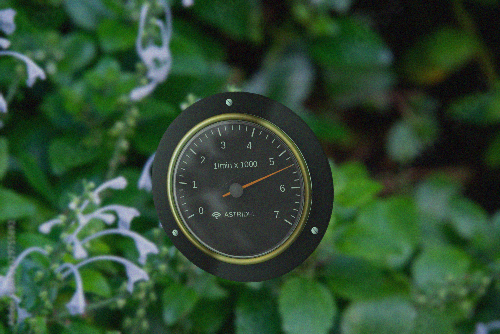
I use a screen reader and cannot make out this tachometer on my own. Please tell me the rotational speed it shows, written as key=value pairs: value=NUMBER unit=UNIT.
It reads value=5400 unit=rpm
